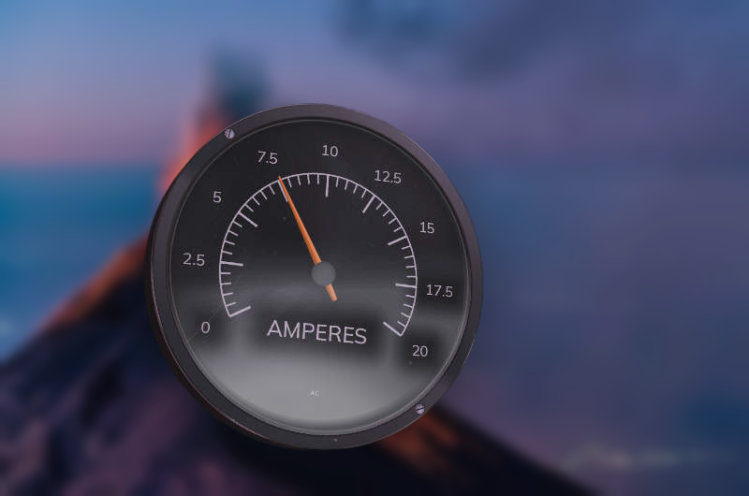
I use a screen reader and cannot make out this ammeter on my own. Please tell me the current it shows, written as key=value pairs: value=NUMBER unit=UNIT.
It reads value=7.5 unit=A
